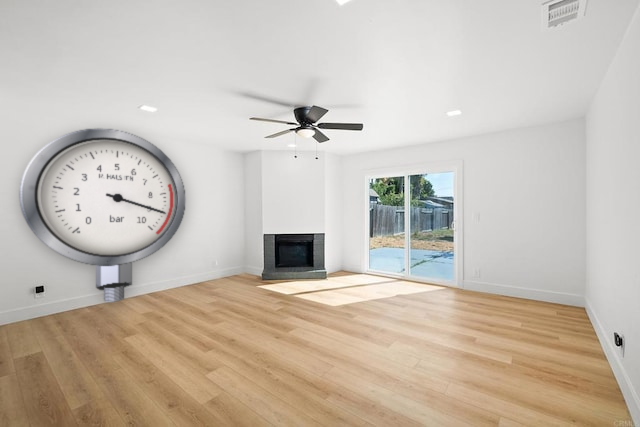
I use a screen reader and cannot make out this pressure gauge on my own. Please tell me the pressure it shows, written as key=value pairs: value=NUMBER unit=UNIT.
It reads value=9 unit=bar
